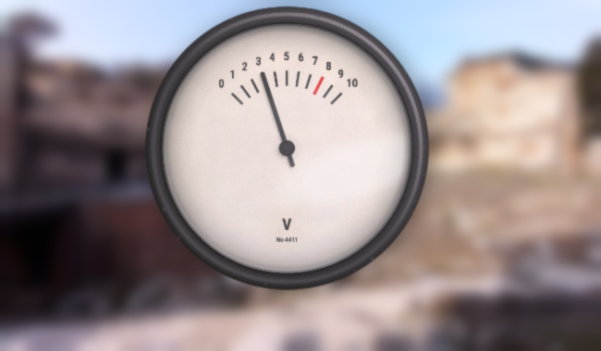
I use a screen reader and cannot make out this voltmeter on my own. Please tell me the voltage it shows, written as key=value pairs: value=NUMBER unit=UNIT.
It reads value=3 unit=V
